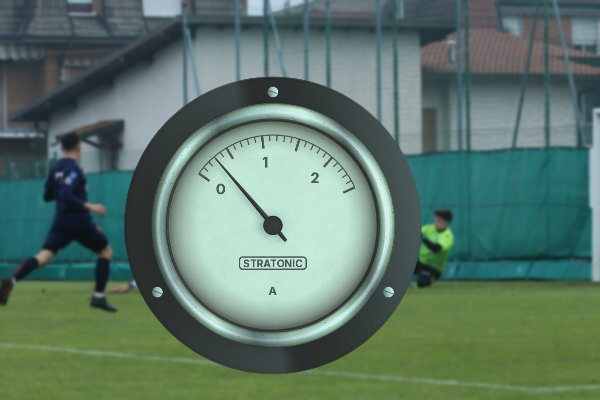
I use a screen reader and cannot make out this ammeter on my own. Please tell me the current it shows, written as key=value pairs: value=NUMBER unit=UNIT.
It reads value=0.3 unit=A
